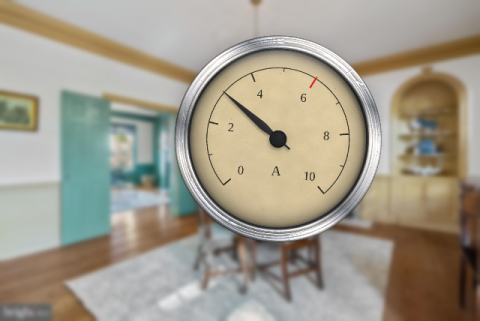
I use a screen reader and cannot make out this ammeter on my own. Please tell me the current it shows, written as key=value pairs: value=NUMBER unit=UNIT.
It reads value=3 unit=A
